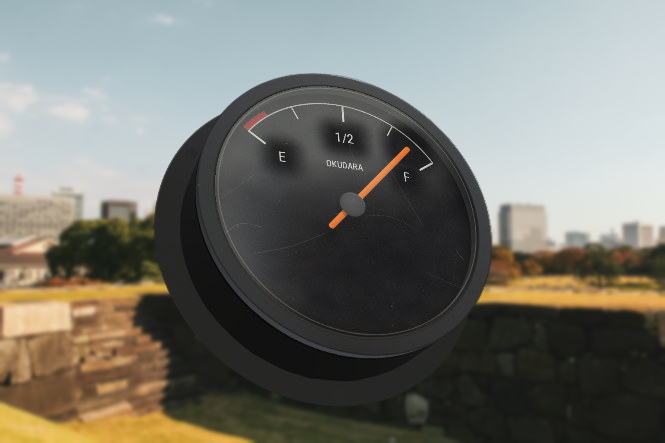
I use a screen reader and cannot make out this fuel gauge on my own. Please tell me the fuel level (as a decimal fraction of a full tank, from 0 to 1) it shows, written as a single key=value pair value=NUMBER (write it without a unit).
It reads value=0.875
